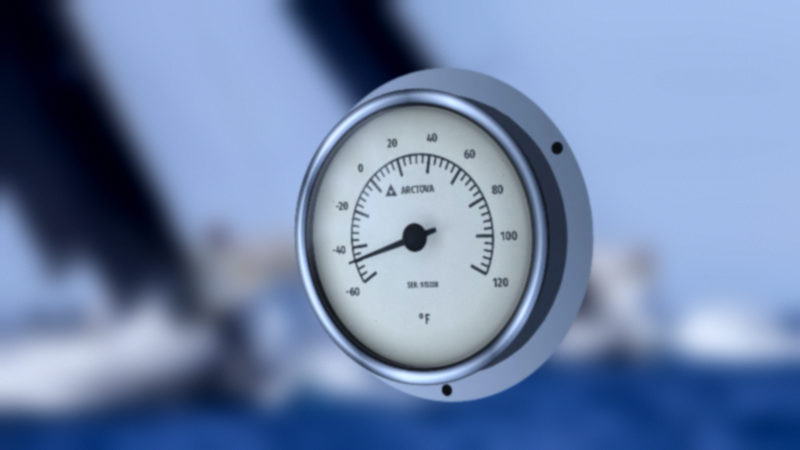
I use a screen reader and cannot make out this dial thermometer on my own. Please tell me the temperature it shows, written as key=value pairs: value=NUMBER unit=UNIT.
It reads value=-48 unit=°F
